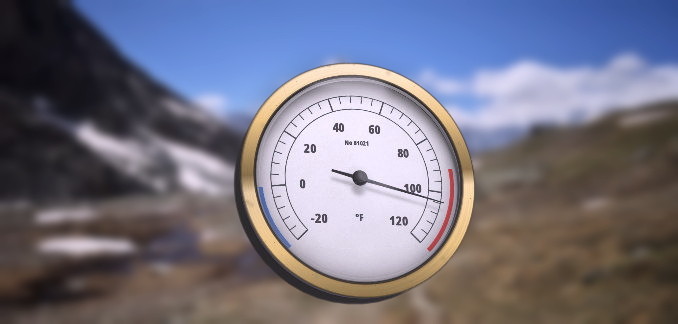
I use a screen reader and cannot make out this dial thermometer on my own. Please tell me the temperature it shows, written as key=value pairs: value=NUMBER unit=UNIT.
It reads value=104 unit=°F
